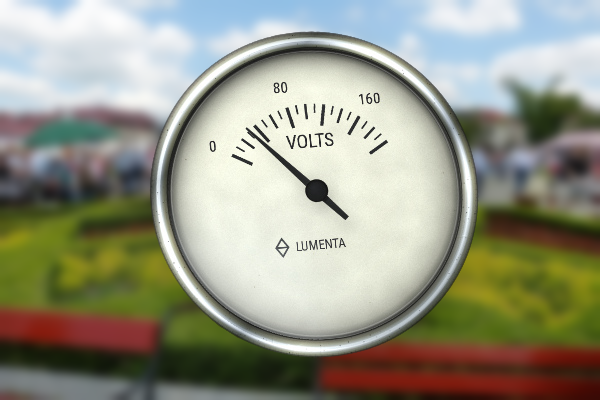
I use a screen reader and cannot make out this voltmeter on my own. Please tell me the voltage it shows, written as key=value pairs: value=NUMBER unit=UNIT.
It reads value=30 unit=V
